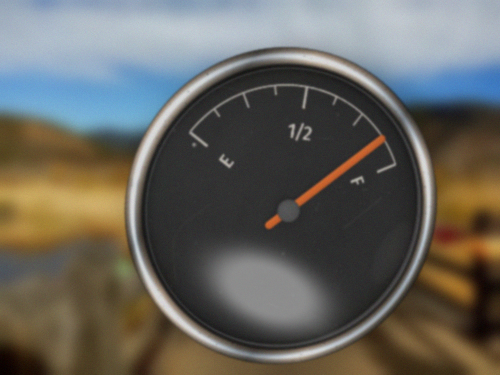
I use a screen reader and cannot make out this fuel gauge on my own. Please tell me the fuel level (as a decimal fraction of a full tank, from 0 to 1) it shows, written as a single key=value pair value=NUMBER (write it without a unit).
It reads value=0.875
